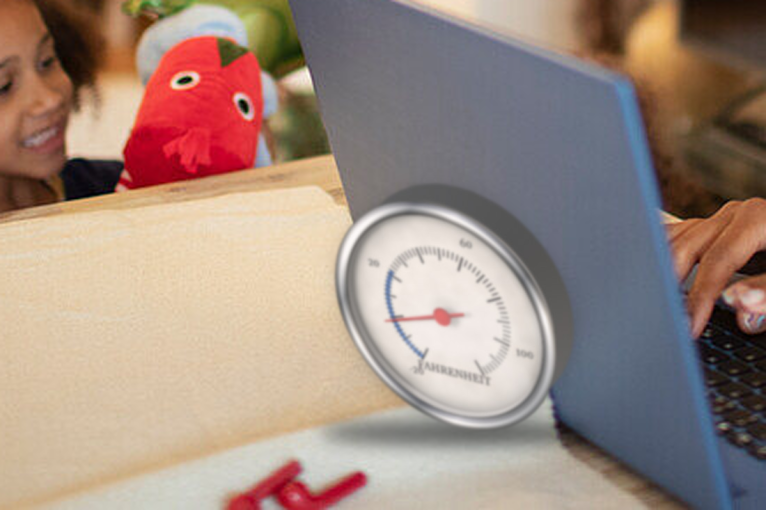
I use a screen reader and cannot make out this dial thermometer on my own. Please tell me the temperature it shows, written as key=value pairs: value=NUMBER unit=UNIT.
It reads value=0 unit=°F
